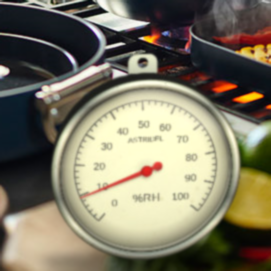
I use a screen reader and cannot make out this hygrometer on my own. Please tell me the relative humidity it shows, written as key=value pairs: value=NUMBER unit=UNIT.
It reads value=10 unit=%
